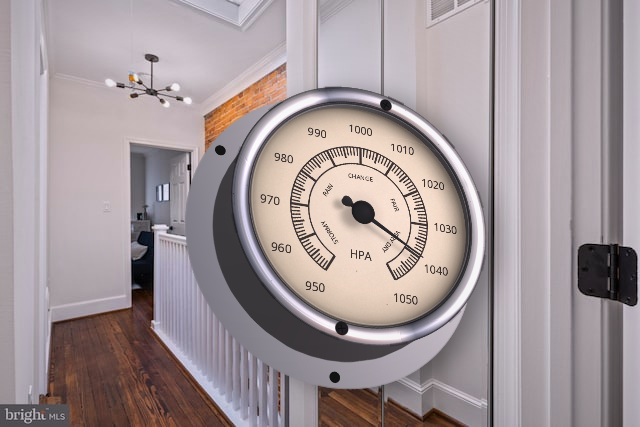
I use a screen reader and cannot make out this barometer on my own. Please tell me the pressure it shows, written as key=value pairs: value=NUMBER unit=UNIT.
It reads value=1040 unit=hPa
